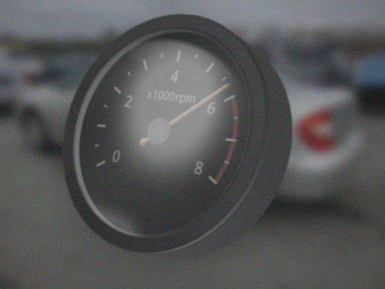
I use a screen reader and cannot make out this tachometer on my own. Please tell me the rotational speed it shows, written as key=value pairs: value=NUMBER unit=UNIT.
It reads value=5750 unit=rpm
